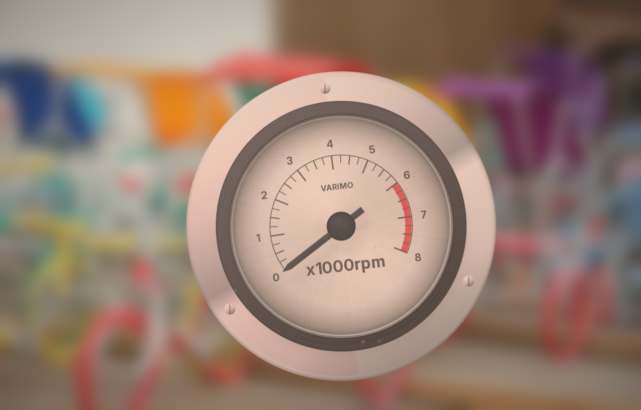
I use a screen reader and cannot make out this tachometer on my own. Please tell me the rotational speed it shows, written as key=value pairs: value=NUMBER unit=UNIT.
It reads value=0 unit=rpm
